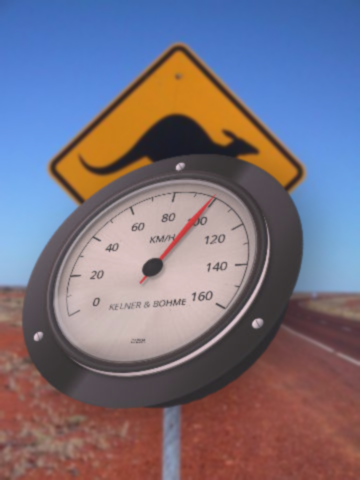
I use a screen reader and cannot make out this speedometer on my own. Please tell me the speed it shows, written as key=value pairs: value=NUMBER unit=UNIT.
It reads value=100 unit=km/h
